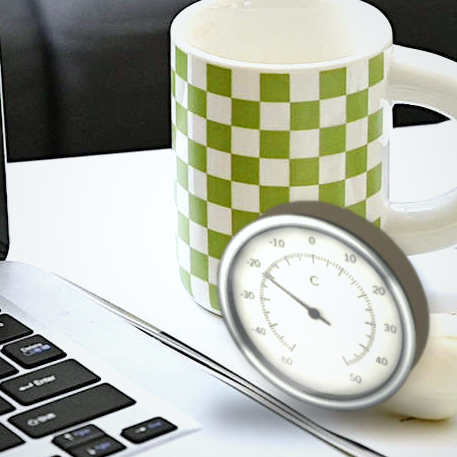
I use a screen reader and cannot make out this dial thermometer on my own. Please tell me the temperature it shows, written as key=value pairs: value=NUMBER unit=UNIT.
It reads value=-20 unit=°C
